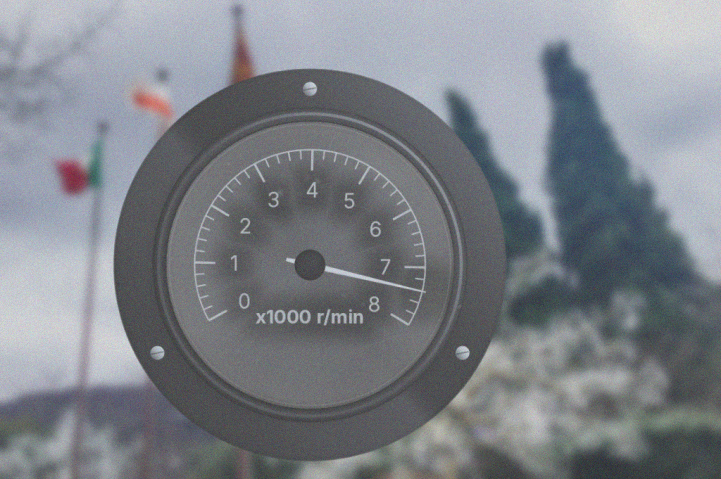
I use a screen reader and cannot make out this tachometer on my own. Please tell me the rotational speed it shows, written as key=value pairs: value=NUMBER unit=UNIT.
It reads value=7400 unit=rpm
